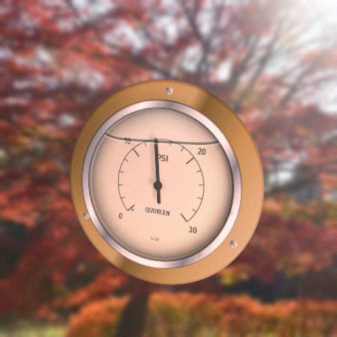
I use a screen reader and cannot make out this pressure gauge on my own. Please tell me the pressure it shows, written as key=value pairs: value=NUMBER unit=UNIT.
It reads value=14 unit=psi
